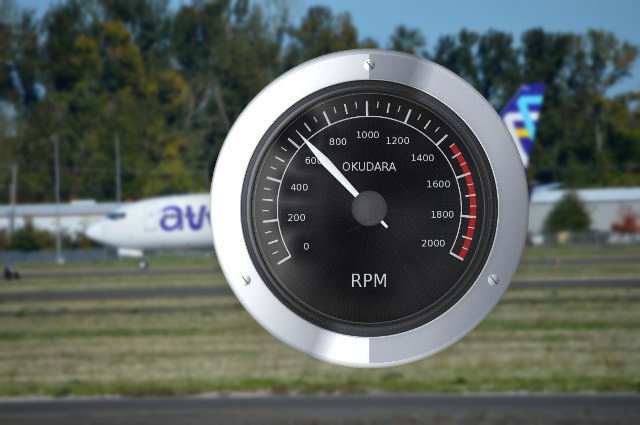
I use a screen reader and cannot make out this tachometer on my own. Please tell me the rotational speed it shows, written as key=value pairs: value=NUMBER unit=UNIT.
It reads value=650 unit=rpm
